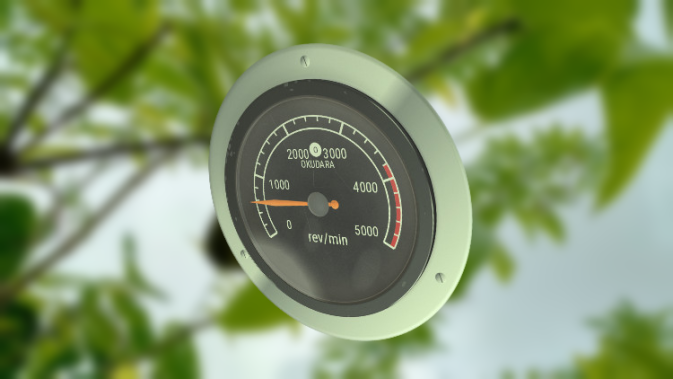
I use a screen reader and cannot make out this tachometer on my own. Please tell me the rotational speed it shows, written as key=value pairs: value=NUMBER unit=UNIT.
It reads value=600 unit=rpm
